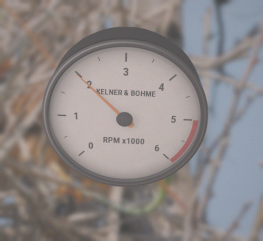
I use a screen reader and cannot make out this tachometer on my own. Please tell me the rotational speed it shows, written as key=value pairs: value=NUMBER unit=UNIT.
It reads value=2000 unit=rpm
